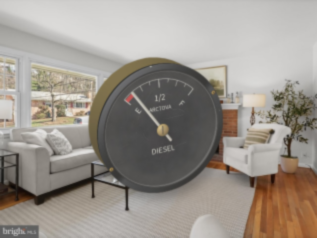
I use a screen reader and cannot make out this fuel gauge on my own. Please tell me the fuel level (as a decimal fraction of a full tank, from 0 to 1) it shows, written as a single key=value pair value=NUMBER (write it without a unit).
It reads value=0.125
